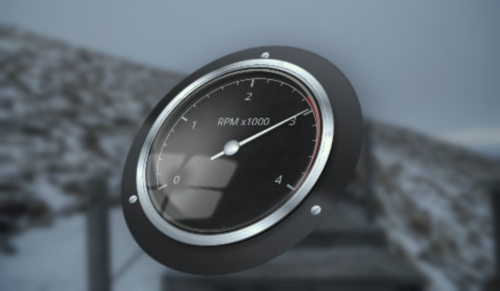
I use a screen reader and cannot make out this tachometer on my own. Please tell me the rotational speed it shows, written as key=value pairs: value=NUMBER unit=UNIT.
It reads value=3000 unit=rpm
